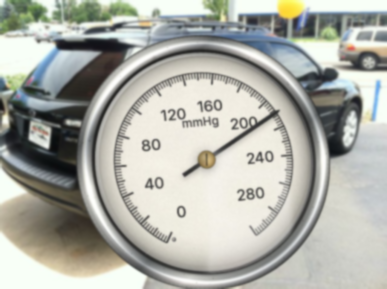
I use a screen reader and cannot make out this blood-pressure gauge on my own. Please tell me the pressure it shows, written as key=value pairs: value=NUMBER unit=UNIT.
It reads value=210 unit=mmHg
